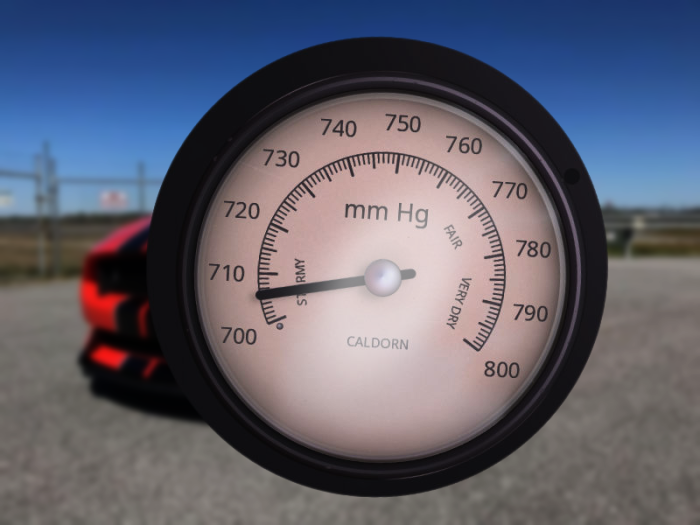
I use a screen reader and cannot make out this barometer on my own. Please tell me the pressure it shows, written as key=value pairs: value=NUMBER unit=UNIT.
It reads value=706 unit=mmHg
